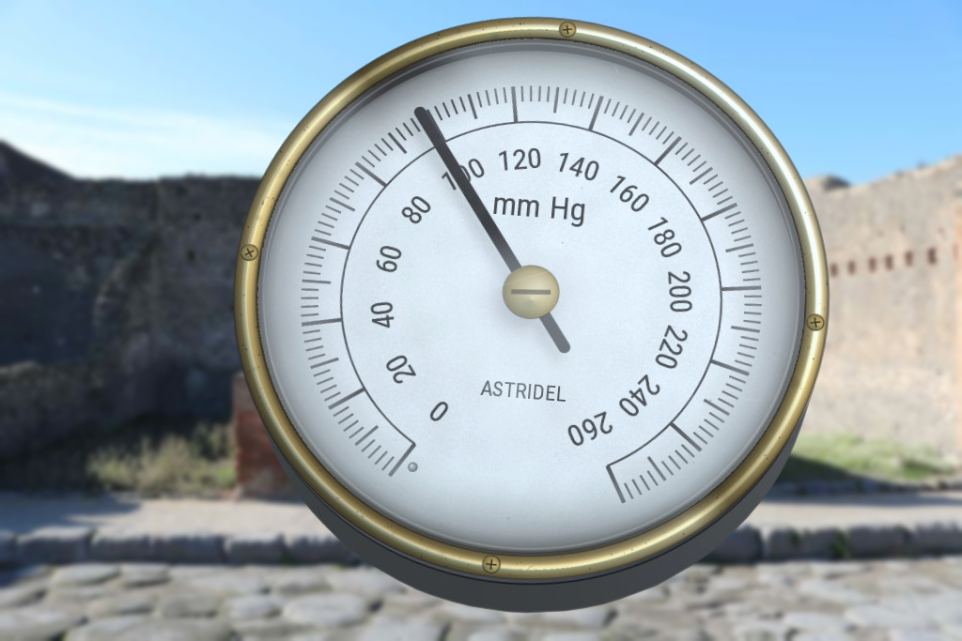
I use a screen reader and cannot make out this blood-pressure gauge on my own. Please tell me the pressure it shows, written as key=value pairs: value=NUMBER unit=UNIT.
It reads value=98 unit=mmHg
